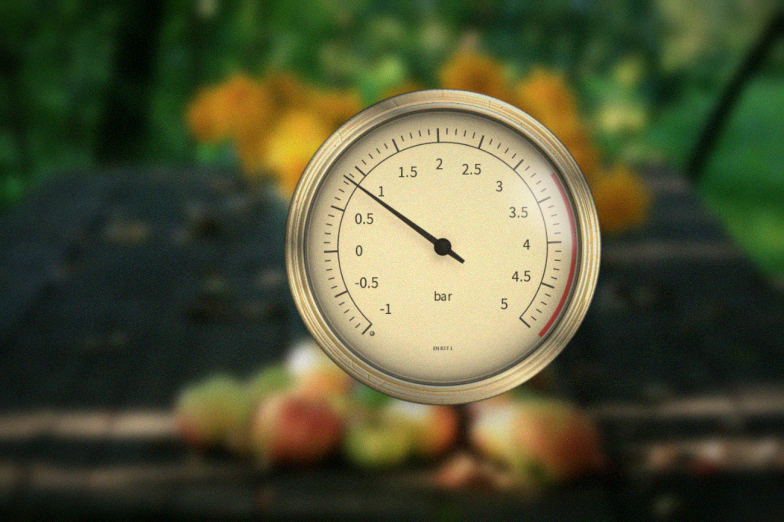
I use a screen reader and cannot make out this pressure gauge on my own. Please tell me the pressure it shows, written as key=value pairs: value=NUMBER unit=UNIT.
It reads value=0.85 unit=bar
